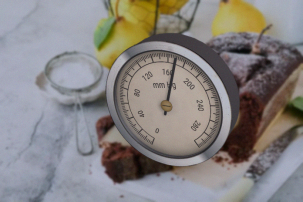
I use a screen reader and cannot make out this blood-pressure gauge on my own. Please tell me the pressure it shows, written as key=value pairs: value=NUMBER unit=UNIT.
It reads value=170 unit=mmHg
